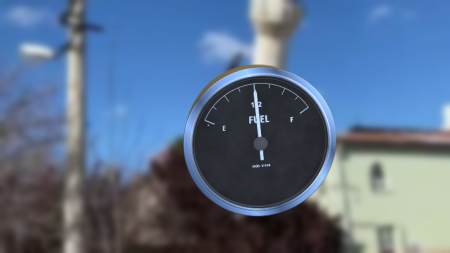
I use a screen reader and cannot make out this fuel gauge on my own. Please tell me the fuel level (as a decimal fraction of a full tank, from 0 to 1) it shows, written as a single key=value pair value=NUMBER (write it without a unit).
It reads value=0.5
